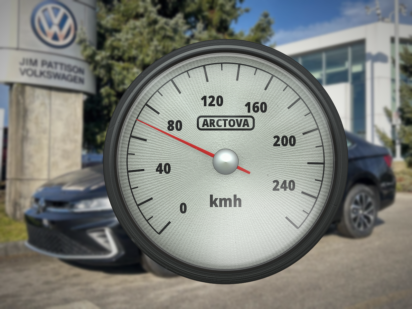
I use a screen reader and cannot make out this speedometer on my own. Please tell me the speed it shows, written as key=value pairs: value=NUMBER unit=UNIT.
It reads value=70 unit=km/h
